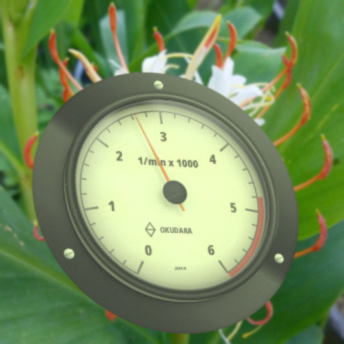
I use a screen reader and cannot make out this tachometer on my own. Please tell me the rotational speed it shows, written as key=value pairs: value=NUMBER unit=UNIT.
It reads value=2600 unit=rpm
